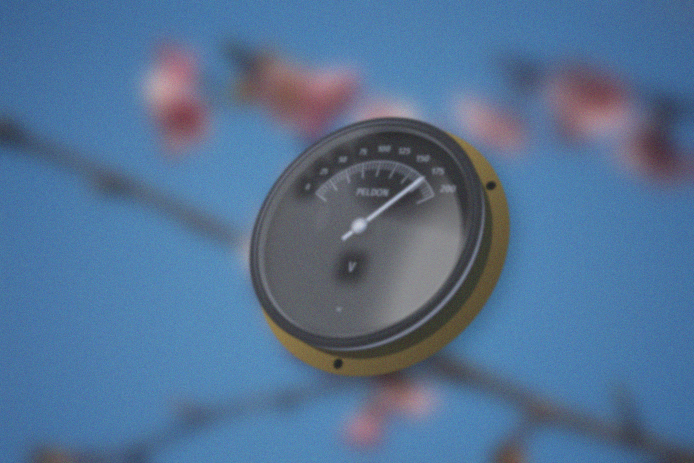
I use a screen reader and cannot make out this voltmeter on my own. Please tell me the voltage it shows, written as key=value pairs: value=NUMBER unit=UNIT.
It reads value=175 unit=V
